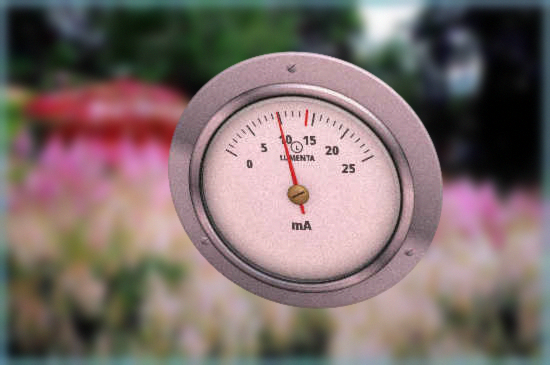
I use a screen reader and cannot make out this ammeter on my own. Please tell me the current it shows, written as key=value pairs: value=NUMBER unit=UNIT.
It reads value=10 unit=mA
